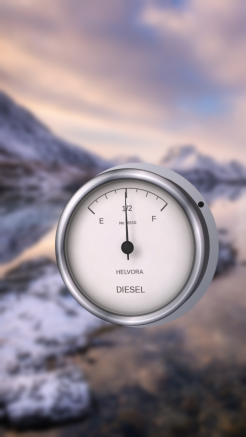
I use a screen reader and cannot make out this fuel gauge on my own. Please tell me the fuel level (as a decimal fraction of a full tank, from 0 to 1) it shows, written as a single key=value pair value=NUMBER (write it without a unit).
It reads value=0.5
